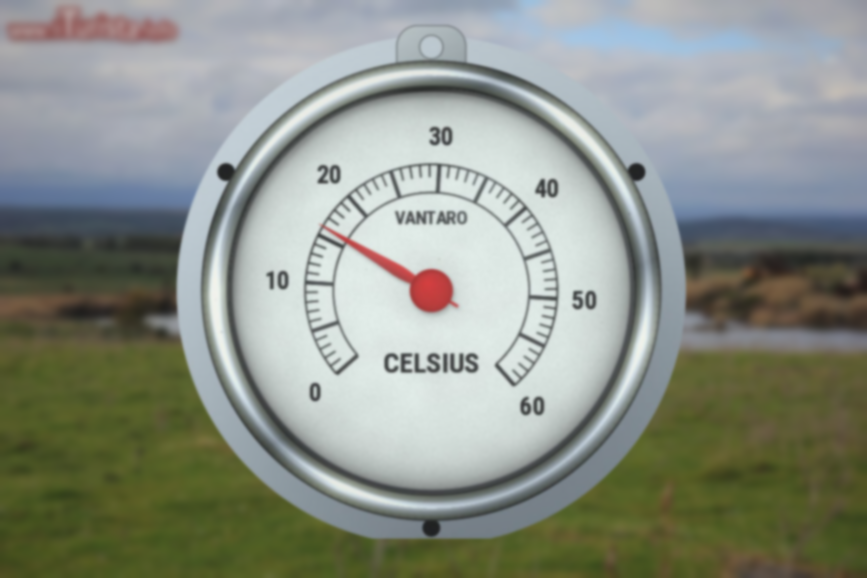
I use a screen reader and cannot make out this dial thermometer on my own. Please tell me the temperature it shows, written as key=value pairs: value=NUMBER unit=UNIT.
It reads value=16 unit=°C
